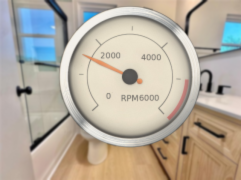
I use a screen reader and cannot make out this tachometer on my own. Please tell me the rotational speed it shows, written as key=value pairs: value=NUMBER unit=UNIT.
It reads value=1500 unit=rpm
